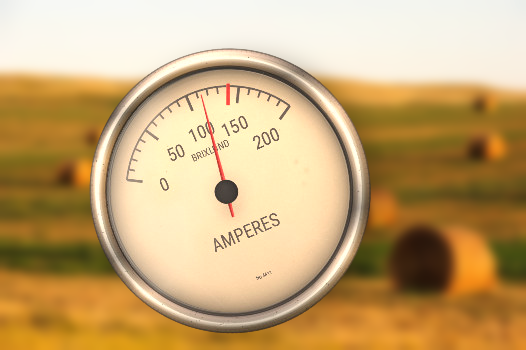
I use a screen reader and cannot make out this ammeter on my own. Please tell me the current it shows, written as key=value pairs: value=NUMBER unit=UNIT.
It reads value=115 unit=A
